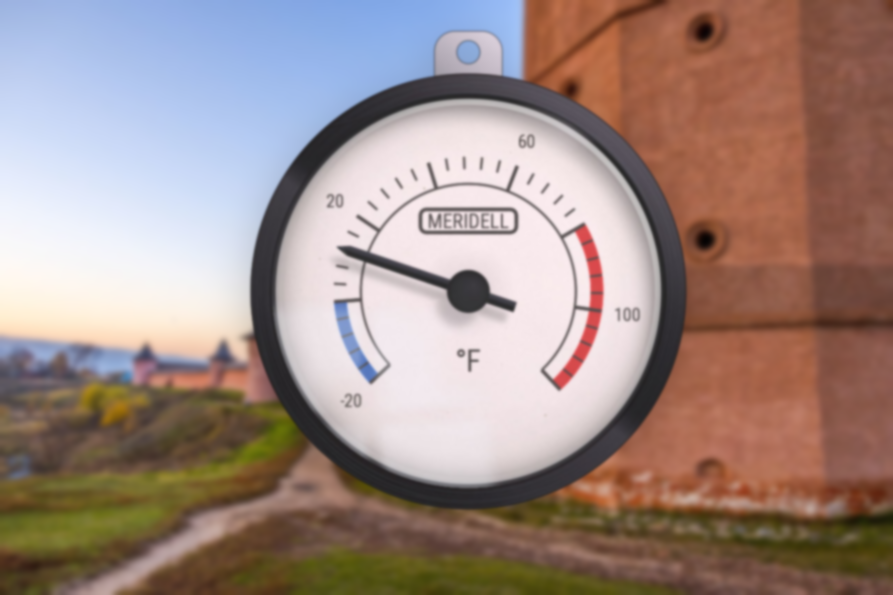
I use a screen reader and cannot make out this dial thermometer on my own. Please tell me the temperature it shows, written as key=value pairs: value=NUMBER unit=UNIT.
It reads value=12 unit=°F
